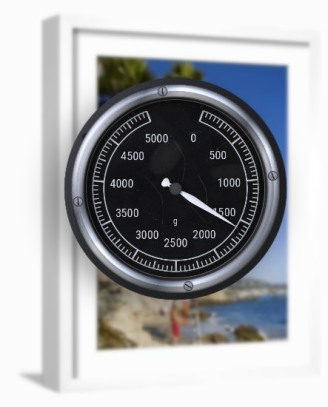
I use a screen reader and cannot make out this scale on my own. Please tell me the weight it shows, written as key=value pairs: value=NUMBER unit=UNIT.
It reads value=1600 unit=g
